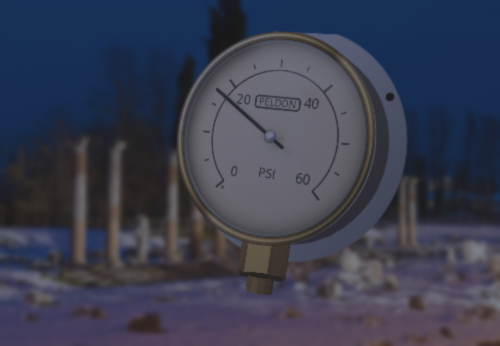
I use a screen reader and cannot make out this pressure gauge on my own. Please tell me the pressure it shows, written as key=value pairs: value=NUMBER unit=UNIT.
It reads value=17.5 unit=psi
